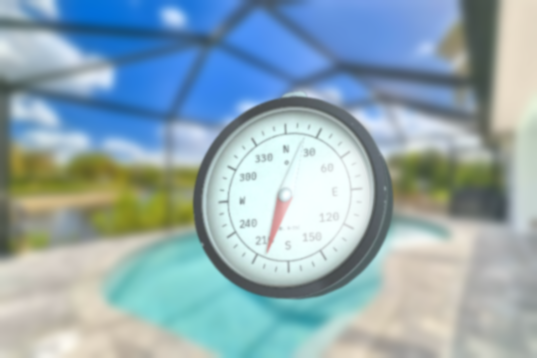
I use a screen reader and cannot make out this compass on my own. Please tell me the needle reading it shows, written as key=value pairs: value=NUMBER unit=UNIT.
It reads value=200 unit=°
